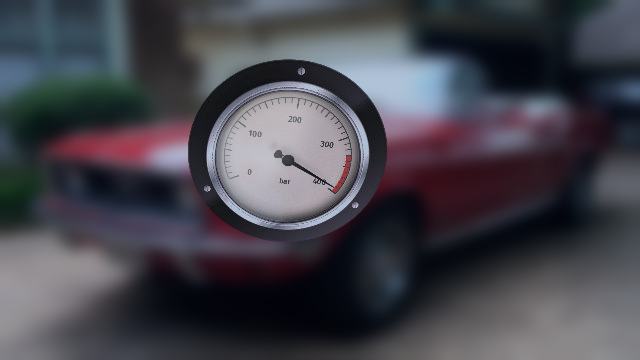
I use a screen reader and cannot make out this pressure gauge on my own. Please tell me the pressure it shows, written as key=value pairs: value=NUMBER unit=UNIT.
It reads value=390 unit=bar
